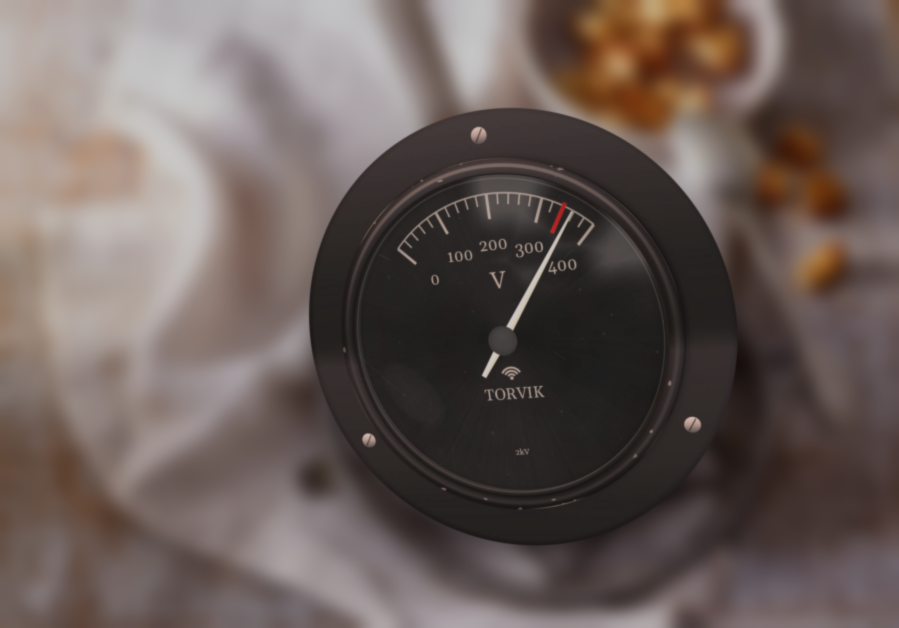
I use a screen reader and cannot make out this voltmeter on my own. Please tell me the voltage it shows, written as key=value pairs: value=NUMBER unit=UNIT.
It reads value=360 unit=V
